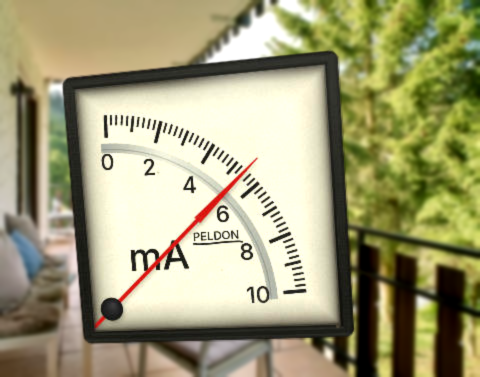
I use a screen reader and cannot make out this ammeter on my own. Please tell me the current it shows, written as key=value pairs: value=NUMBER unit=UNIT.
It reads value=5.4 unit=mA
